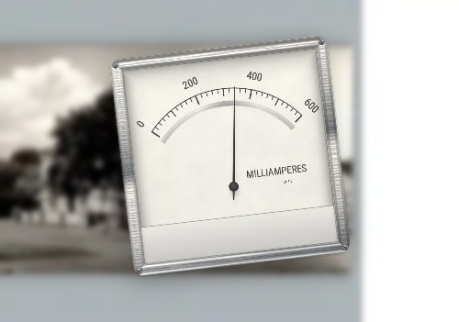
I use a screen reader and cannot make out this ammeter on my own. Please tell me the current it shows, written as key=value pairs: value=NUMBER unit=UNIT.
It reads value=340 unit=mA
